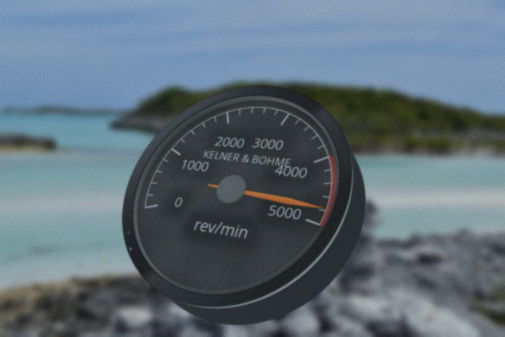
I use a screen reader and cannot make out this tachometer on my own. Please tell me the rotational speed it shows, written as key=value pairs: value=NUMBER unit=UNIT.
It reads value=4800 unit=rpm
